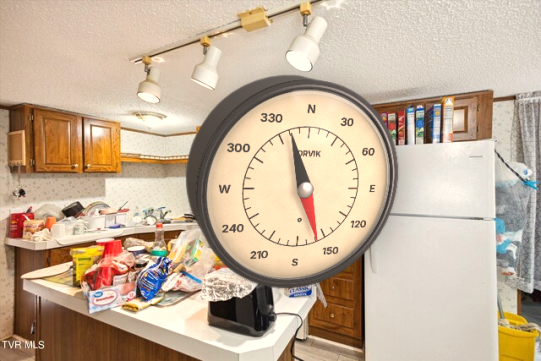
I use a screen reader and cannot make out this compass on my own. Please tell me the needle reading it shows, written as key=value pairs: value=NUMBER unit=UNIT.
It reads value=160 unit=°
